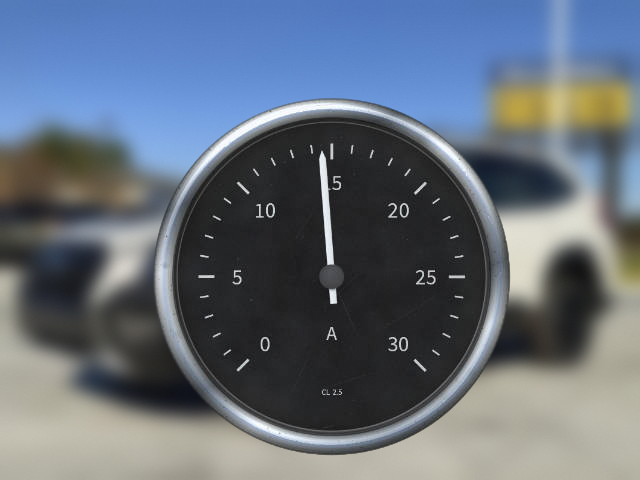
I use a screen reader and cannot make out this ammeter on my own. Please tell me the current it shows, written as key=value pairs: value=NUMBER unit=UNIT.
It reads value=14.5 unit=A
